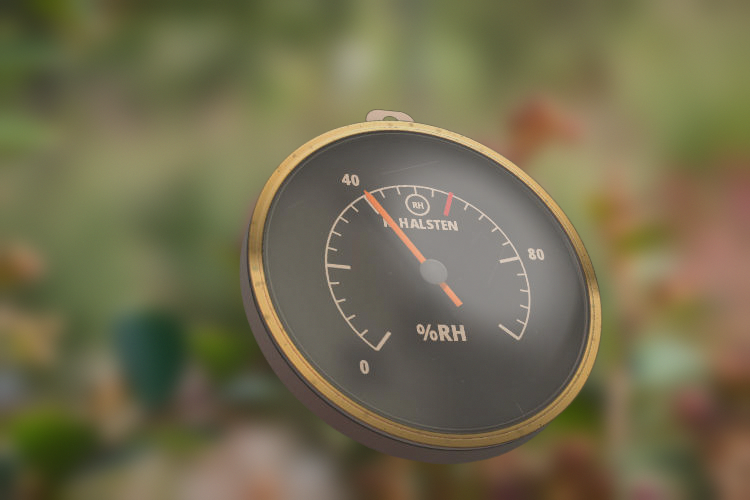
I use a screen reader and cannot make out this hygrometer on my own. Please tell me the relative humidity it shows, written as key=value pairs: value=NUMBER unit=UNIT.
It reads value=40 unit=%
